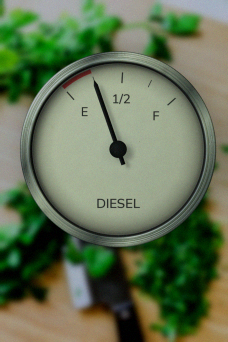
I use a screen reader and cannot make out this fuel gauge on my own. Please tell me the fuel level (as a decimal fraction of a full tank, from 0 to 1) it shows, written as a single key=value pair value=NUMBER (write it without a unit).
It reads value=0.25
